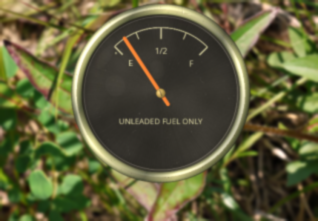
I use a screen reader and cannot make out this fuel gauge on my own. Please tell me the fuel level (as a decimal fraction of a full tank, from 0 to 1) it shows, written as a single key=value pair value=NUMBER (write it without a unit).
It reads value=0.125
